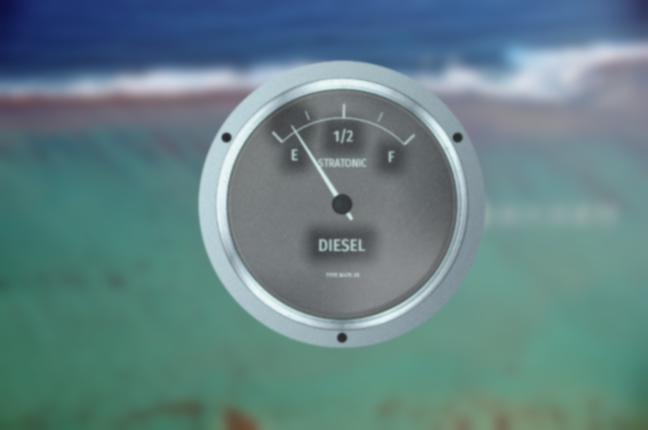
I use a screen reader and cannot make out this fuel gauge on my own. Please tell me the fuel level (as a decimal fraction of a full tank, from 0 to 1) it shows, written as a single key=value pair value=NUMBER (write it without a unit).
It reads value=0.125
